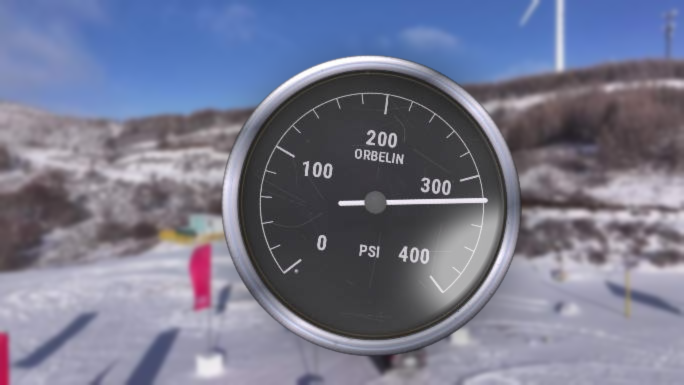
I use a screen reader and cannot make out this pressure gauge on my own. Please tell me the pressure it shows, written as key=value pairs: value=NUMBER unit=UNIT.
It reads value=320 unit=psi
